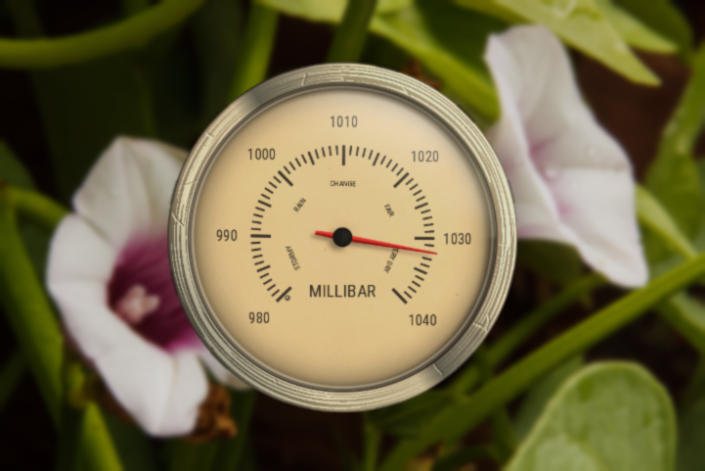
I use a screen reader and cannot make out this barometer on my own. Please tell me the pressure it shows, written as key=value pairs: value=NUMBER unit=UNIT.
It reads value=1032 unit=mbar
